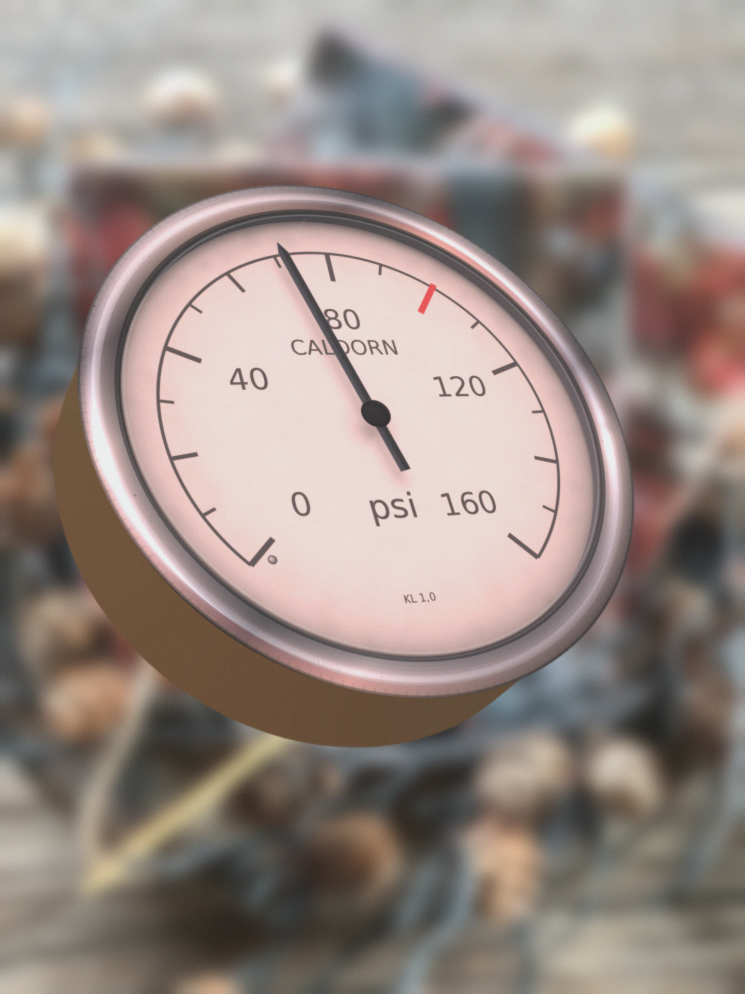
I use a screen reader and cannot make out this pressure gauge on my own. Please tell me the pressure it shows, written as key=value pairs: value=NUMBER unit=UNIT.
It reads value=70 unit=psi
